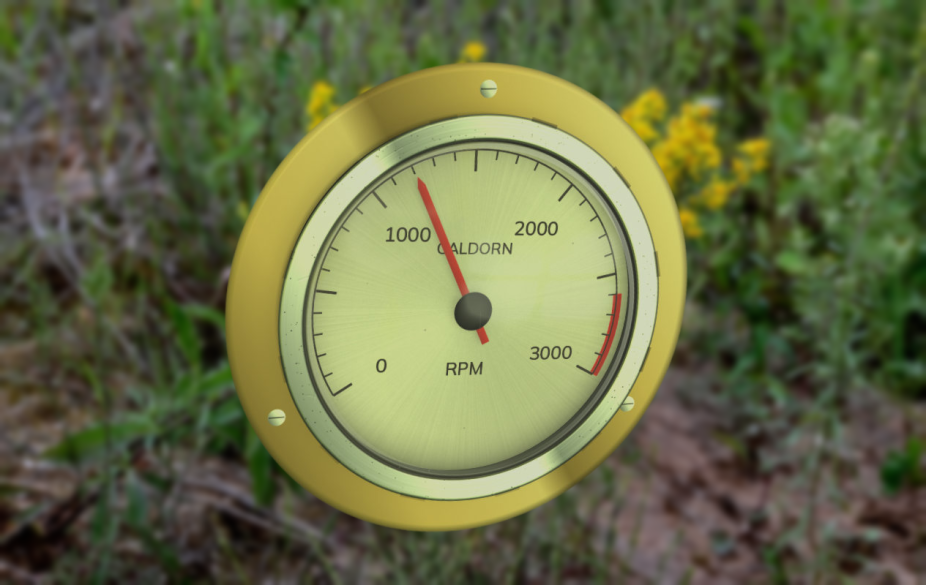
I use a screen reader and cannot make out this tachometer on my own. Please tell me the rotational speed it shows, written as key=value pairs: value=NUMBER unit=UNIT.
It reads value=1200 unit=rpm
